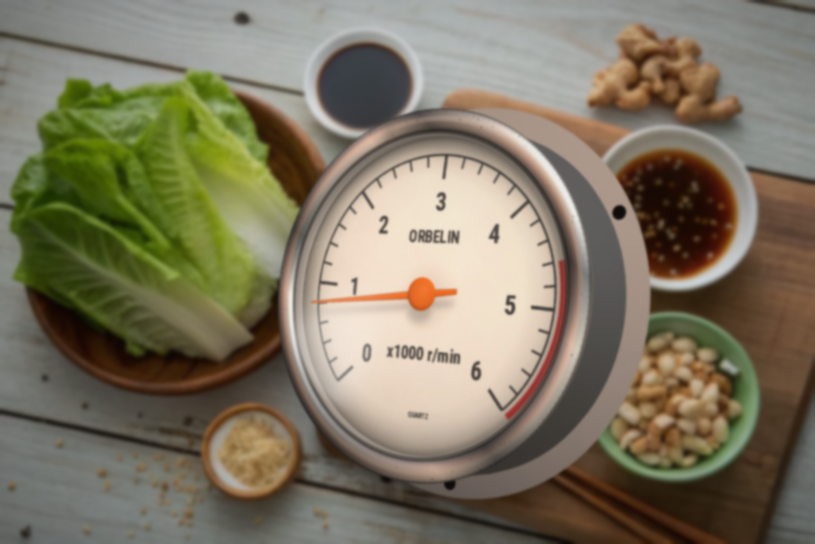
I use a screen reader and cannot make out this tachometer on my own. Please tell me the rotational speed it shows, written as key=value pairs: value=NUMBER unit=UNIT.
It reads value=800 unit=rpm
